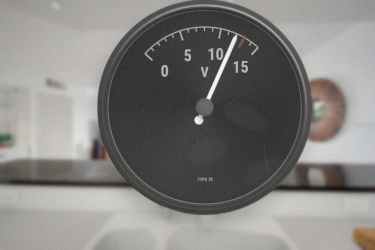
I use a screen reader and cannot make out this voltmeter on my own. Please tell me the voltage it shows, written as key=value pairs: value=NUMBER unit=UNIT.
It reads value=12 unit=V
